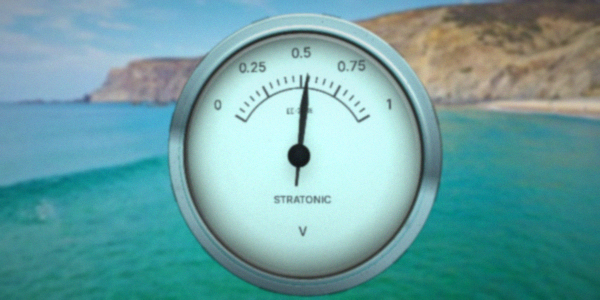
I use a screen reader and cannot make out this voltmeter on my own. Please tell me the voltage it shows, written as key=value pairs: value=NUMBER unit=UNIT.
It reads value=0.55 unit=V
